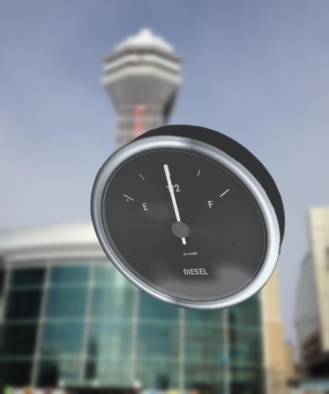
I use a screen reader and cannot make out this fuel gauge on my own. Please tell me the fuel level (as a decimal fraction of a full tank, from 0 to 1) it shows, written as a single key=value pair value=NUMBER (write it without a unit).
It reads value=0.5
